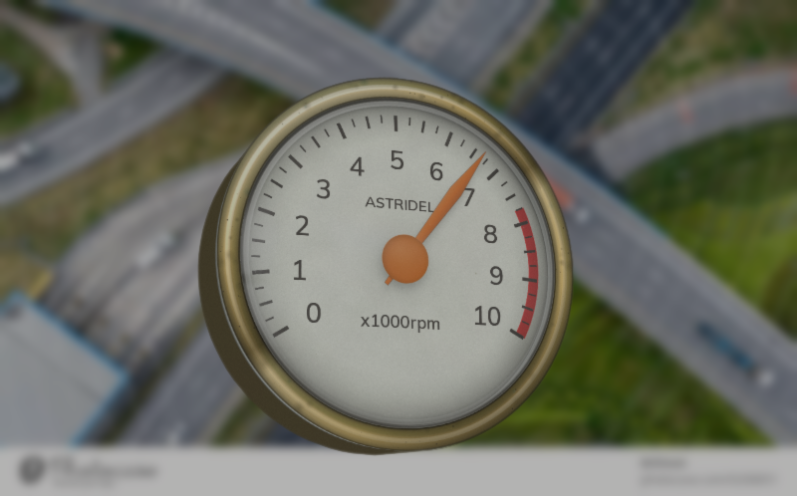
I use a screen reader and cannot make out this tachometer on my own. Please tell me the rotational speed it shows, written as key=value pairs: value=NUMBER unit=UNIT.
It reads value=6625 unit=rpm
